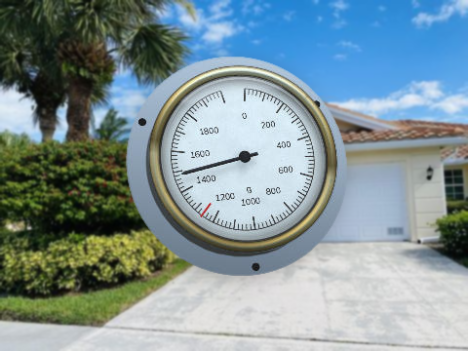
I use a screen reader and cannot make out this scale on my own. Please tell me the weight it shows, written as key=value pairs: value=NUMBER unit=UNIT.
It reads value=1480 unit=g
